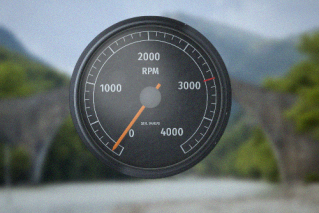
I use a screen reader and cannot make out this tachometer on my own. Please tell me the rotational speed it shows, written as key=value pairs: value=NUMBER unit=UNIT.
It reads value=100 unit=rpm
